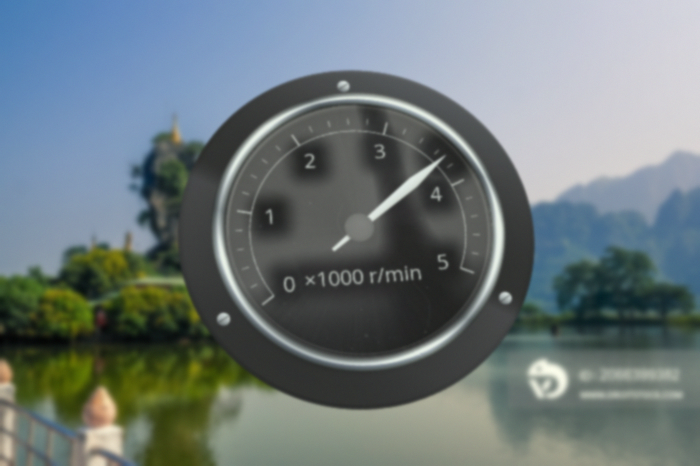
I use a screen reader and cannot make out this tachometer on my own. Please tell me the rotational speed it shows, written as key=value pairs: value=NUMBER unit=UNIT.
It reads value=3700 unit=rpm
